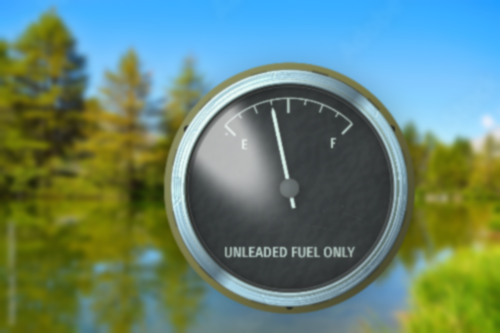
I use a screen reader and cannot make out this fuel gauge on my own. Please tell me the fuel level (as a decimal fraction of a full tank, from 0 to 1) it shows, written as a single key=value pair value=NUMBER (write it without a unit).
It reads value=0.375
